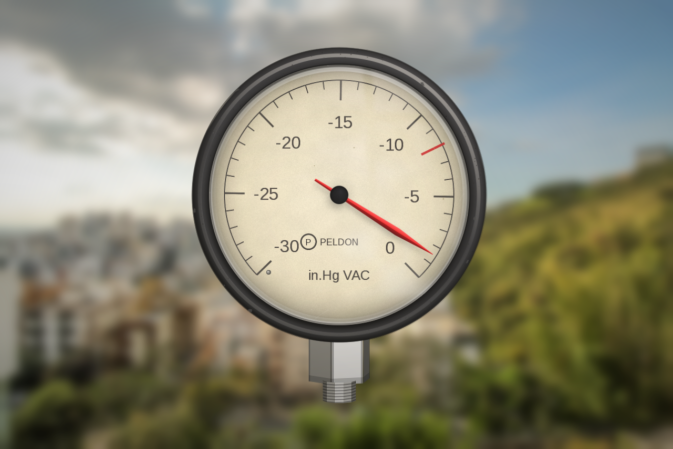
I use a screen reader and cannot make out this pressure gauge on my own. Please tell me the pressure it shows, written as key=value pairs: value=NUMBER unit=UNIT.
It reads value=-1.5 unit=inHg
